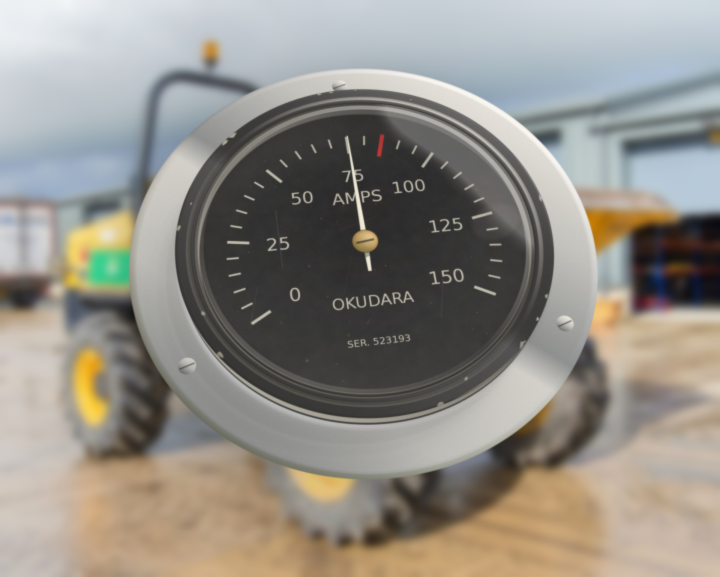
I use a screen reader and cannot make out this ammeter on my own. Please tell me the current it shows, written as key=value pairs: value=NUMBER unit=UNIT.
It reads value=75 unit=A
